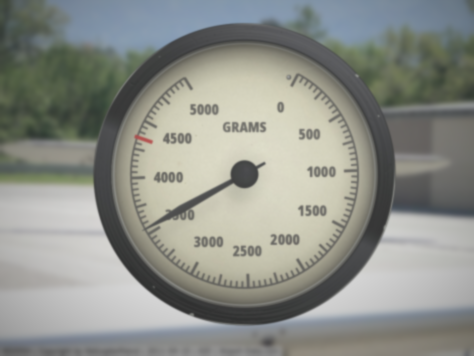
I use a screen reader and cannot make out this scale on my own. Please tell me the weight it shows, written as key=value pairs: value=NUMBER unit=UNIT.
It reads value=3550 unit=g
